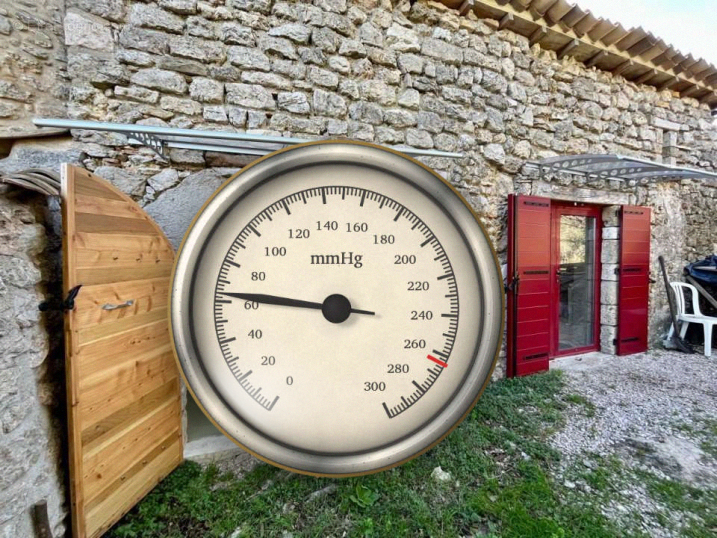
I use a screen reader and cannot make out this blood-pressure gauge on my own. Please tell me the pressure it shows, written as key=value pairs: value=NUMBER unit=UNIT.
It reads value=64 unit=mmHg
